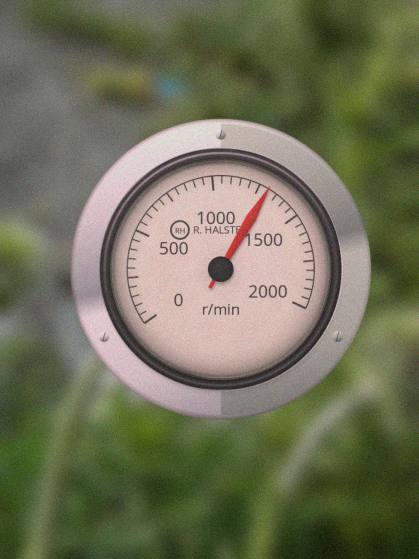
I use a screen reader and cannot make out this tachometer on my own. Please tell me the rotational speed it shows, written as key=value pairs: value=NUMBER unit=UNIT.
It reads value=1300 unit=rpm
